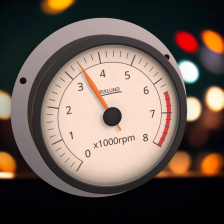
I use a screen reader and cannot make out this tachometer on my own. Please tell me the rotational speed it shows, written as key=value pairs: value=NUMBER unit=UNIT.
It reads value=3400 unit=rpm
